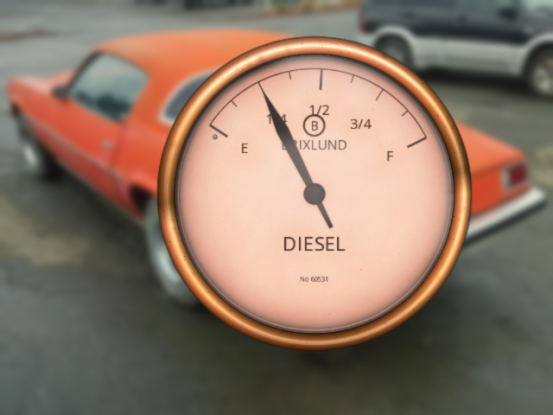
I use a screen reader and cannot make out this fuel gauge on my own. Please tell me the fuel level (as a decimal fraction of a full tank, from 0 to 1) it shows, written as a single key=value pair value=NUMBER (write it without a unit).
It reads value=0.25
